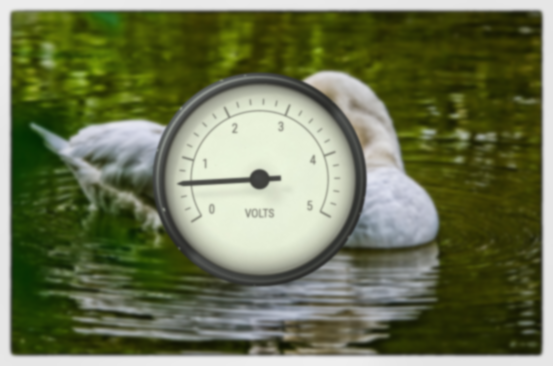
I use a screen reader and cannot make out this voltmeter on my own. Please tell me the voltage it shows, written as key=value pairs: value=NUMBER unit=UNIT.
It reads value=0.6 unit=V
